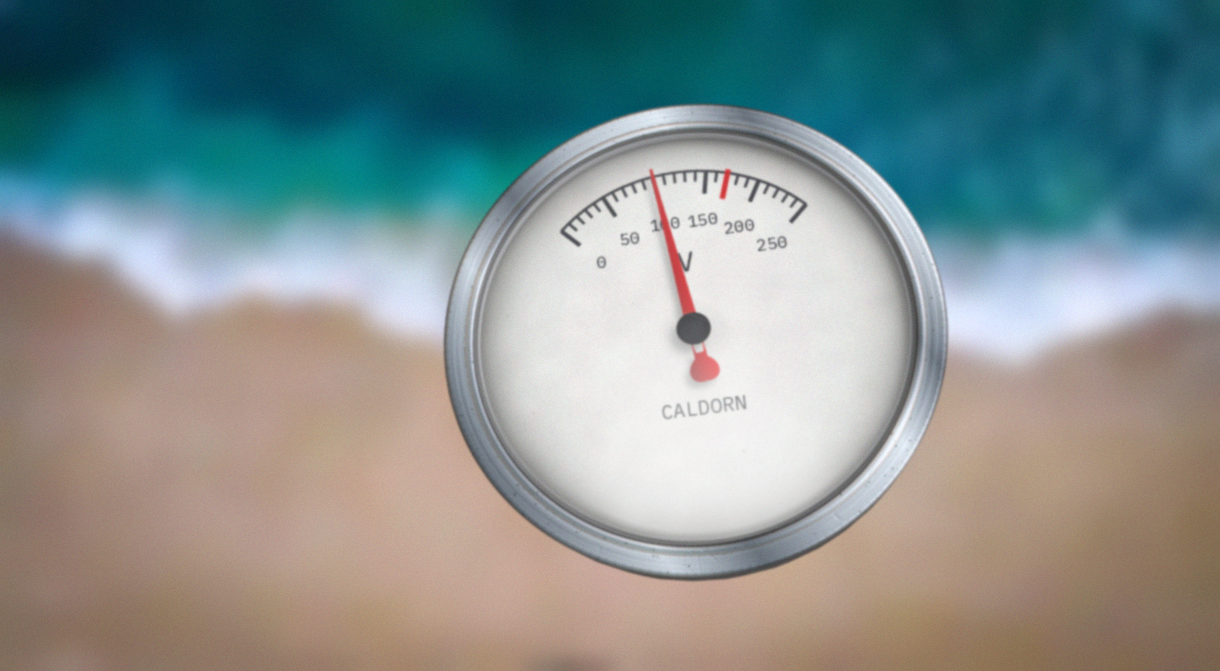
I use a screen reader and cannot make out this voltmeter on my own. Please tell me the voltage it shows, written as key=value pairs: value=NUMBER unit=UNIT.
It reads value=100 unit=V
